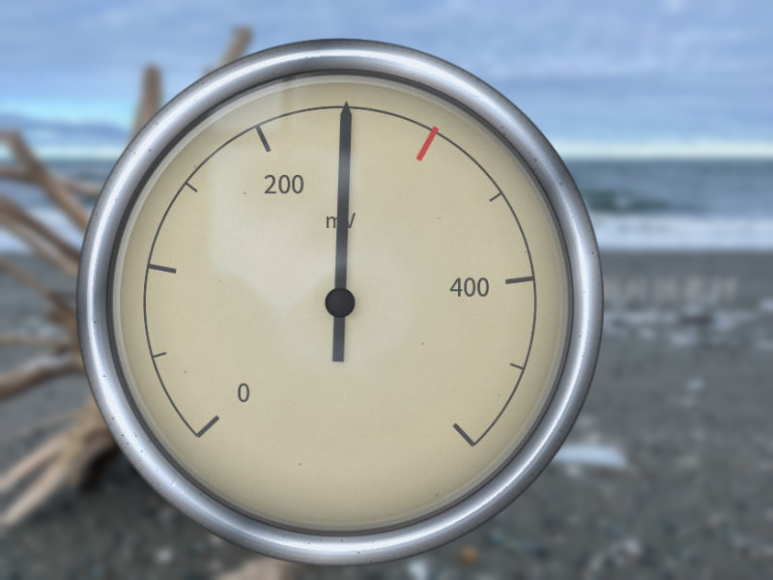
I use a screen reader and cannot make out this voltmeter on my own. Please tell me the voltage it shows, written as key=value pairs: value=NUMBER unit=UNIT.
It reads value=250 unit=mV
